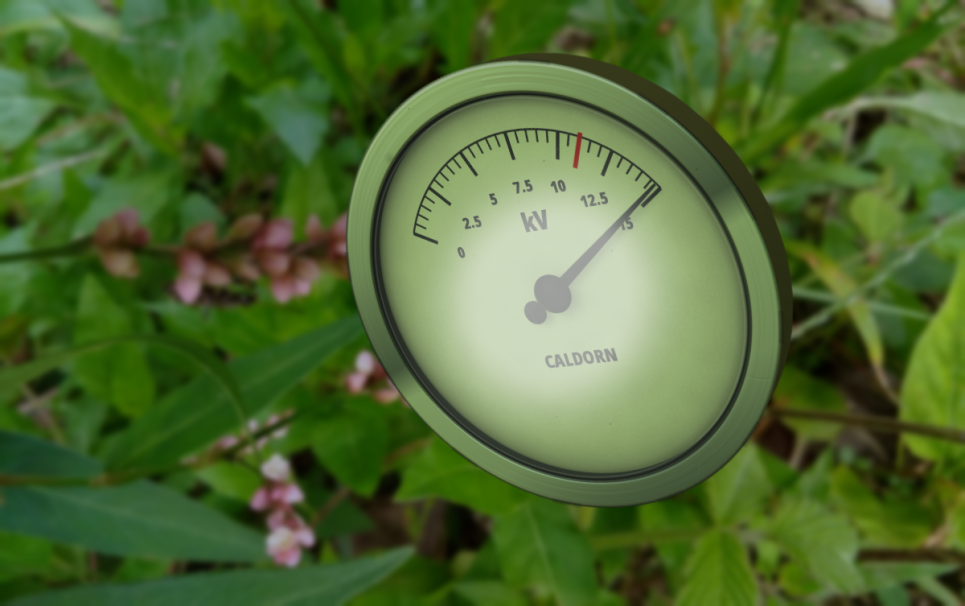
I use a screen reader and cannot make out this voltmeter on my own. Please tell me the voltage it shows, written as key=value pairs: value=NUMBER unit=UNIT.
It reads value=14.75 unit=kV
